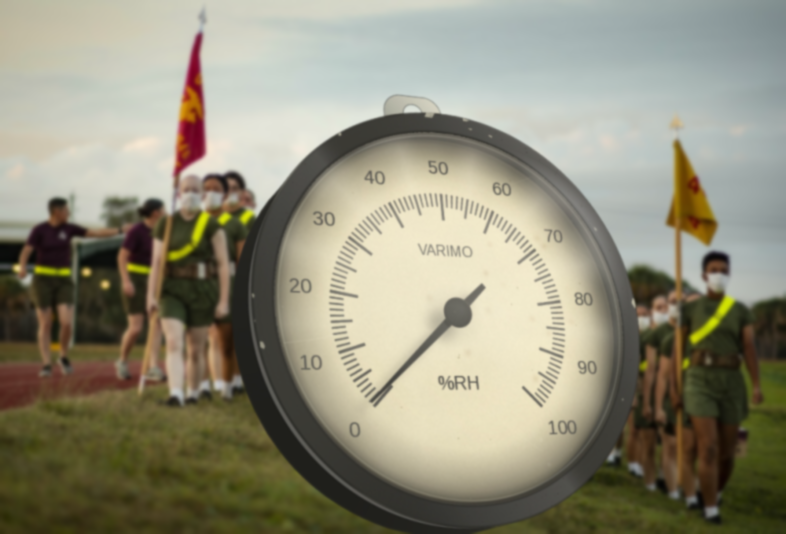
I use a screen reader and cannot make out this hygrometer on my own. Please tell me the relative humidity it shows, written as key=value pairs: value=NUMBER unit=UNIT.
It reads value=1 unit=%
